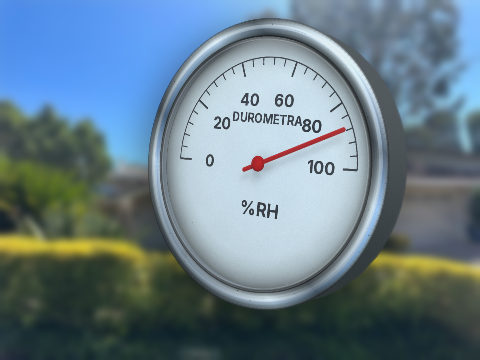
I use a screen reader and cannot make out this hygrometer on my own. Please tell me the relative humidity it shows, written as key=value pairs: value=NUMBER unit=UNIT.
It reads value=88 unit=%
